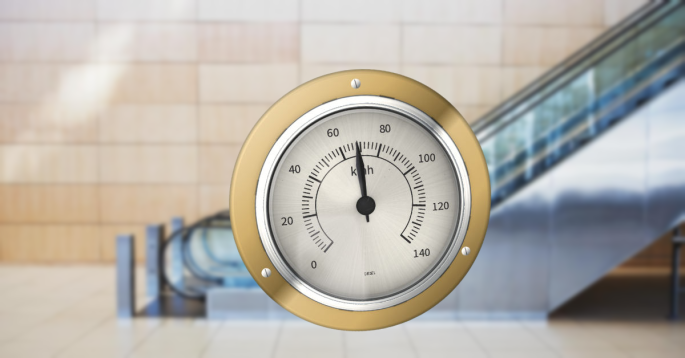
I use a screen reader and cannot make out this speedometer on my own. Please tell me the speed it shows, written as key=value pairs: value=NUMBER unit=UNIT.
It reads value=68 unit=km/h
